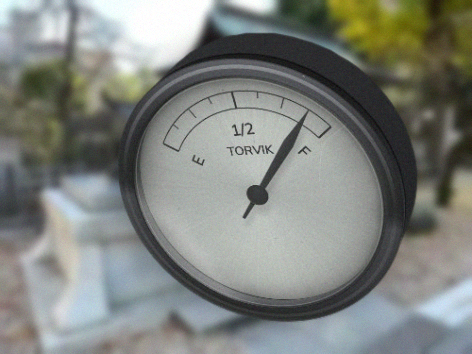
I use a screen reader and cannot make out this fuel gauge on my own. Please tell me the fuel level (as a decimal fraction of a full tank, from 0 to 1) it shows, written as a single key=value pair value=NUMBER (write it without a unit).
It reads value=0.875
